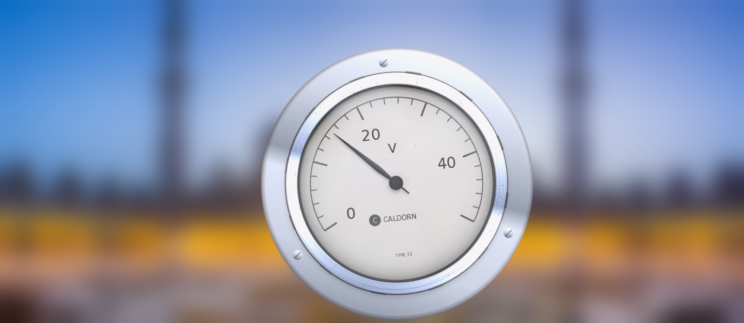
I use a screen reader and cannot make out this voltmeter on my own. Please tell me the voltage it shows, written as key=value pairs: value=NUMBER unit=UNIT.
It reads value=15 unit=V
